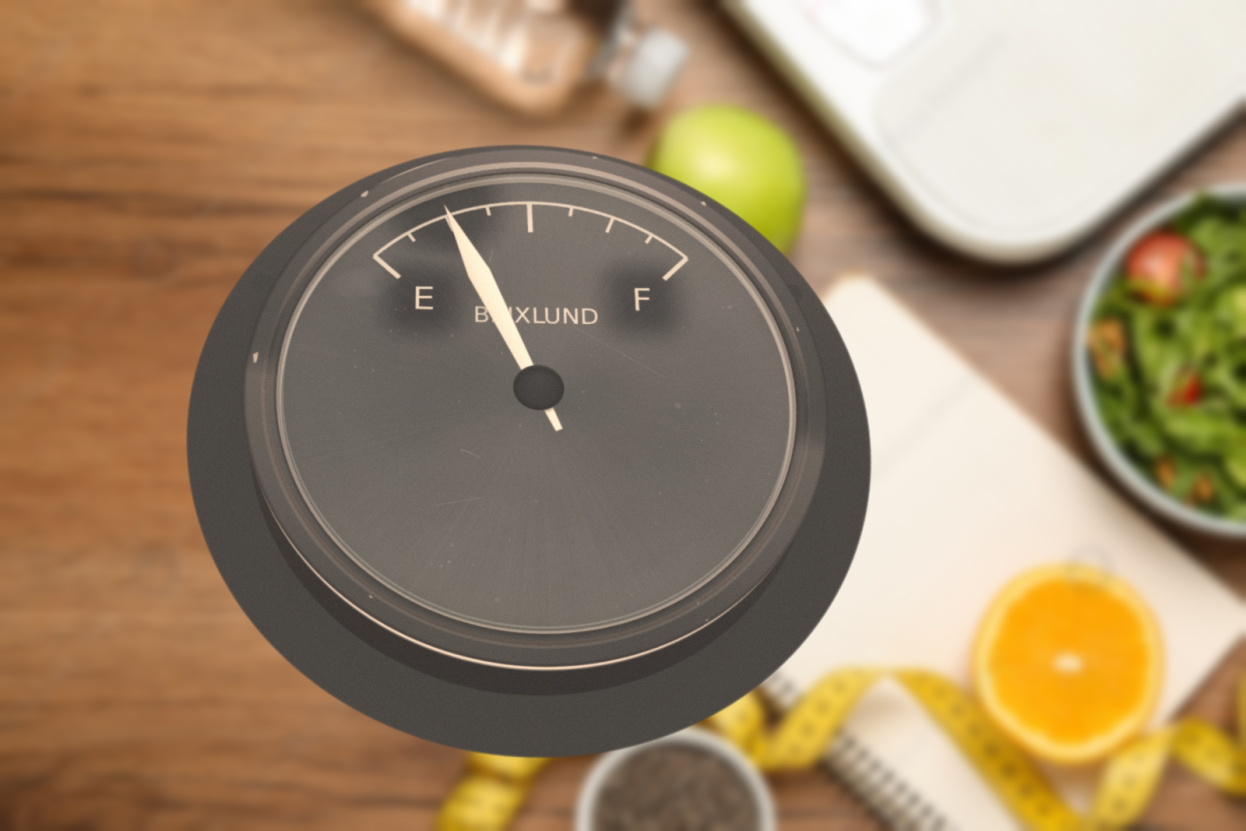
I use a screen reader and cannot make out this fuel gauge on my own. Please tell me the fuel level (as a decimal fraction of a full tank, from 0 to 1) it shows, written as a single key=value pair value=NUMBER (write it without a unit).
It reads value=0.25
